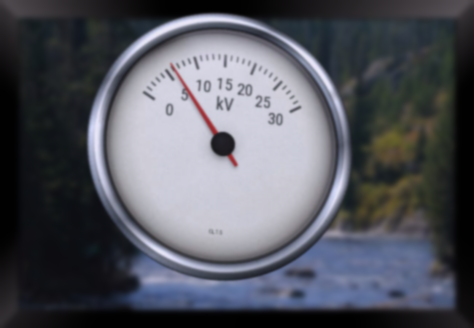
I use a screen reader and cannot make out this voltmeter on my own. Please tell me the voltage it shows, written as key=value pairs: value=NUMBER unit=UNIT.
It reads value=6 unit=kV
